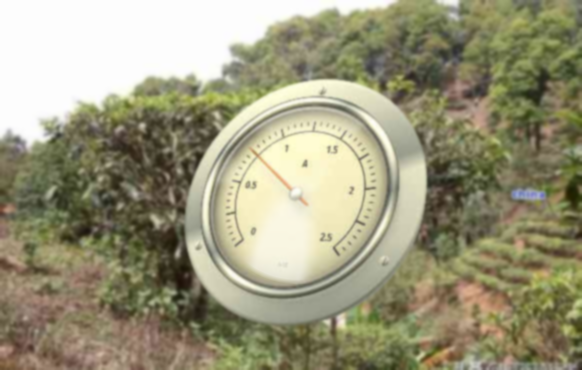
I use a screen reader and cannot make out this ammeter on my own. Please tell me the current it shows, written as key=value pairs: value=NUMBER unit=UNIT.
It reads value=0.75 unit=A
